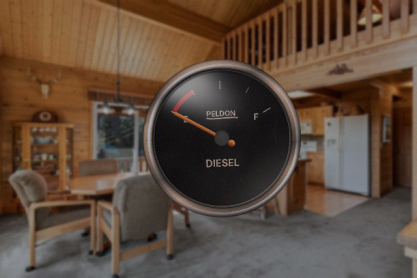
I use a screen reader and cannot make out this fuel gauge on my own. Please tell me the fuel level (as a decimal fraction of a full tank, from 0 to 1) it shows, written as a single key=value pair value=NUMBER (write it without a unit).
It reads value=0
